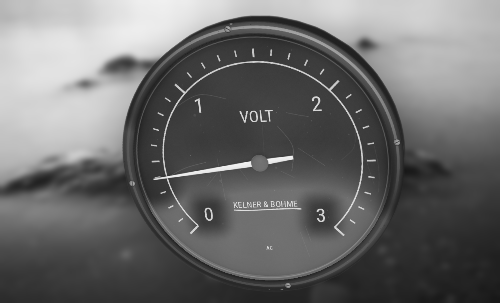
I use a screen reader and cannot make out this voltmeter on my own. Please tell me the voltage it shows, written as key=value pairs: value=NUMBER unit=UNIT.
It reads value=0.4 unit=V
